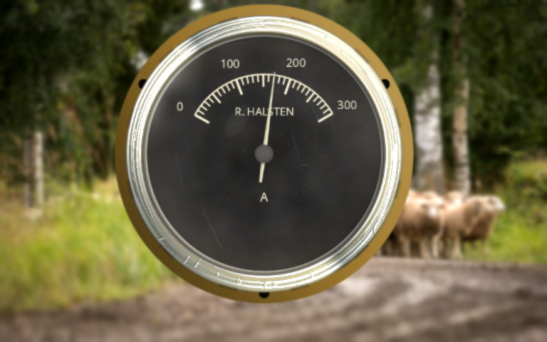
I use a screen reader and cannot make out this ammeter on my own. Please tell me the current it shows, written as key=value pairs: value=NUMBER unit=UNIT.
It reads value=170 unit=A
